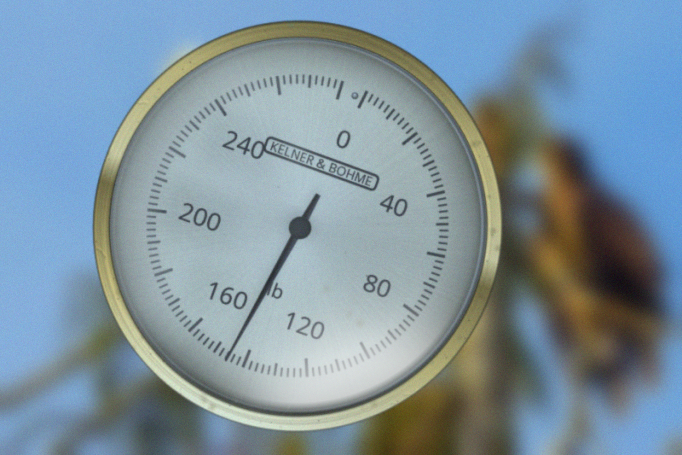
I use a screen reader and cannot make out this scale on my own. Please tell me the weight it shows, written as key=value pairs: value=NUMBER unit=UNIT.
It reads value=146 unit=lb
